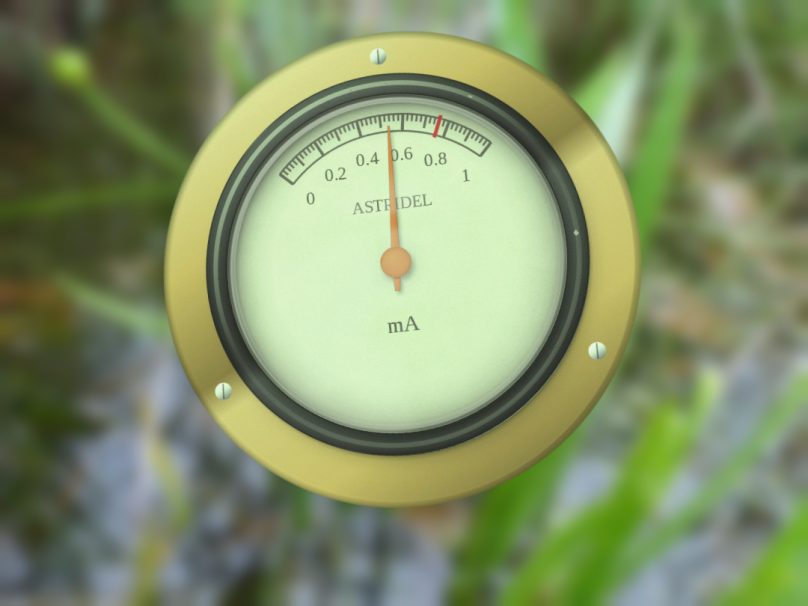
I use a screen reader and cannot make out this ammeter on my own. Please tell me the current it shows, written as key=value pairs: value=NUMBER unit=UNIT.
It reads value=0.54 unit=mA
